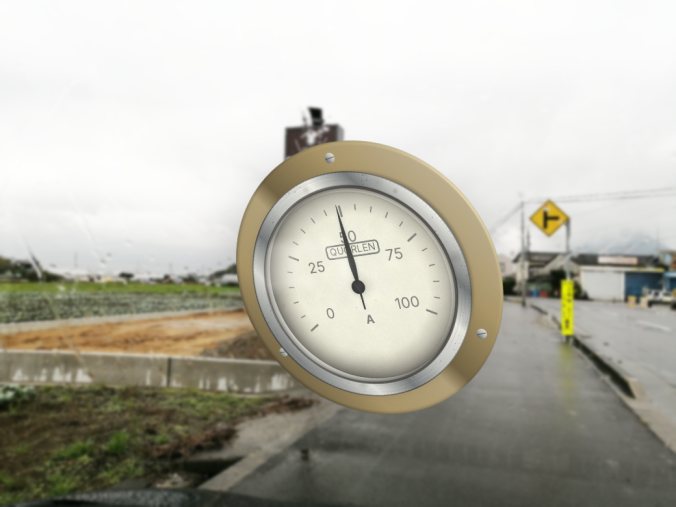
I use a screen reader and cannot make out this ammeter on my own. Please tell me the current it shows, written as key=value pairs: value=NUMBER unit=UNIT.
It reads value=50 unit=A
